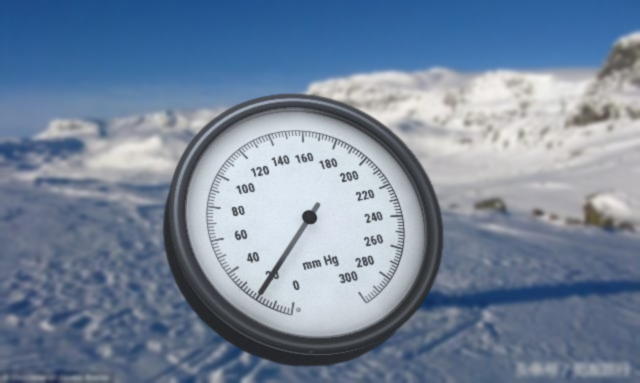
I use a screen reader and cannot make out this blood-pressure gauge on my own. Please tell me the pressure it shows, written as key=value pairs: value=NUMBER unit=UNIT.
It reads value=20 unit=mmHg
